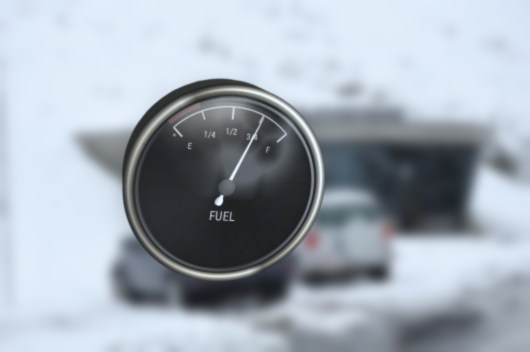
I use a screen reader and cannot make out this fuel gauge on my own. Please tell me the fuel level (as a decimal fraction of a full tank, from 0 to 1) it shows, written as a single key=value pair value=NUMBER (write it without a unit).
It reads value=0.75
